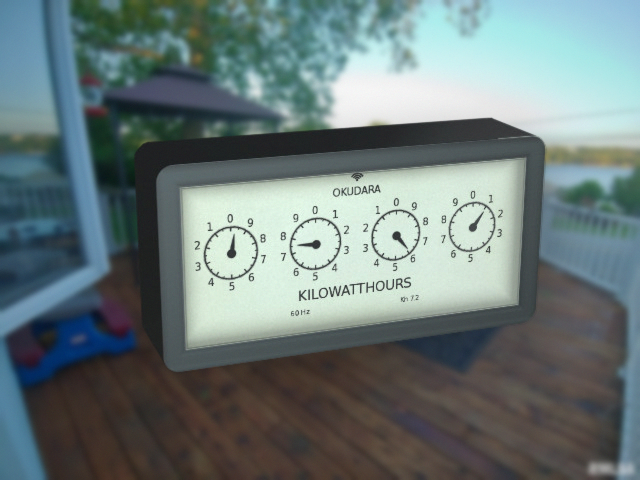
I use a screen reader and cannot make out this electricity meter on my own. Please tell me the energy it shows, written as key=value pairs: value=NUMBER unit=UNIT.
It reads value=9761 unit=kWh
